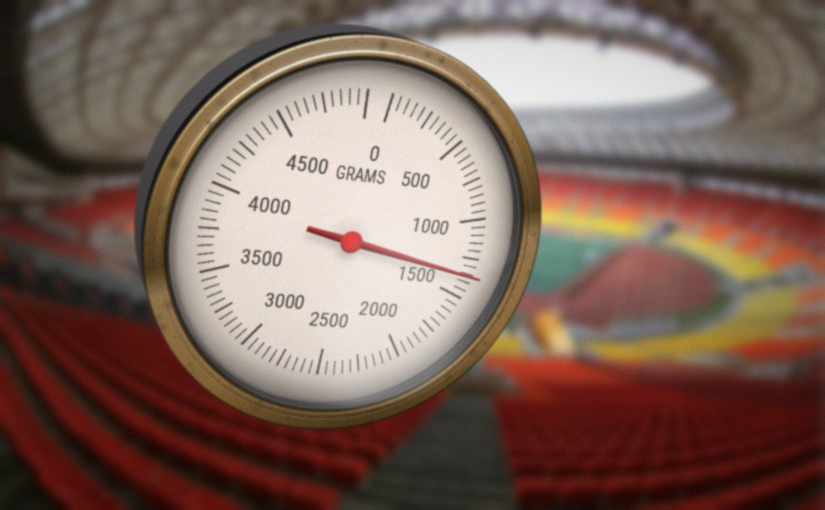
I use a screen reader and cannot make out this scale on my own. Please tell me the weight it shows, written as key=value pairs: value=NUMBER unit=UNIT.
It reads value=1350 unit=g
